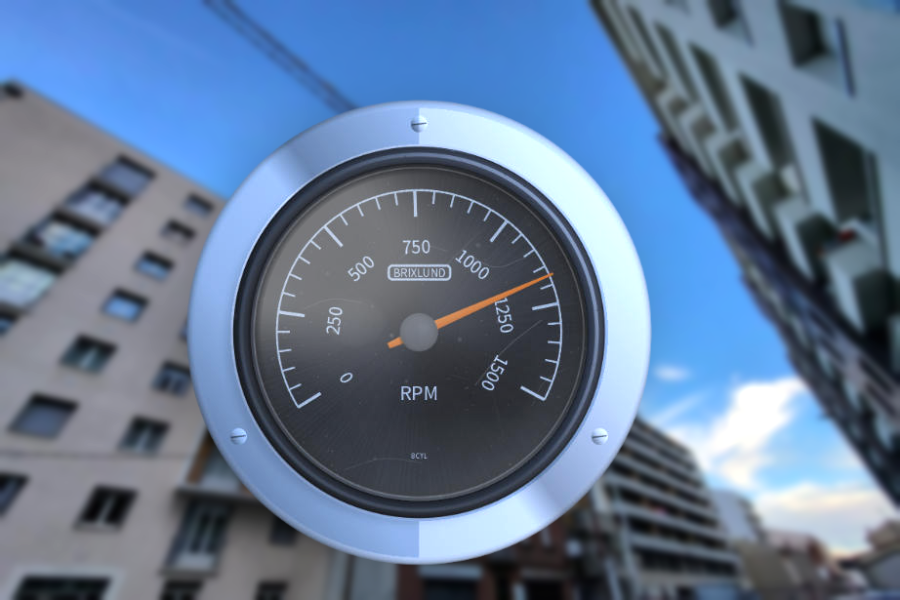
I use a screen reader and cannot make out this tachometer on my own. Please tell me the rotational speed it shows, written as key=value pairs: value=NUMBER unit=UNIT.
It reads value=1175 unit=rpm
